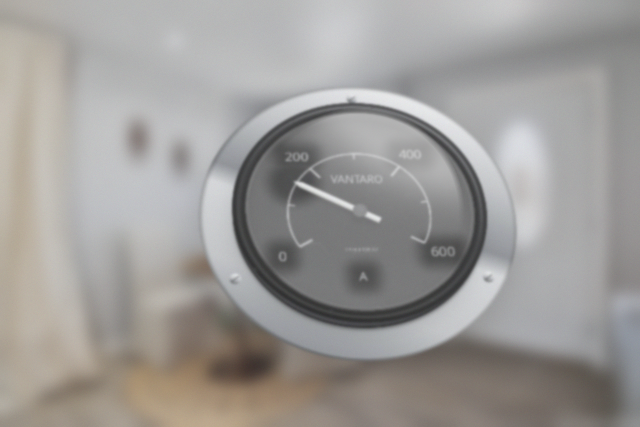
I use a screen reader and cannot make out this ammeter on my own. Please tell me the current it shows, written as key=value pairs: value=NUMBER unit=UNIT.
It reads value=150 unit=A
